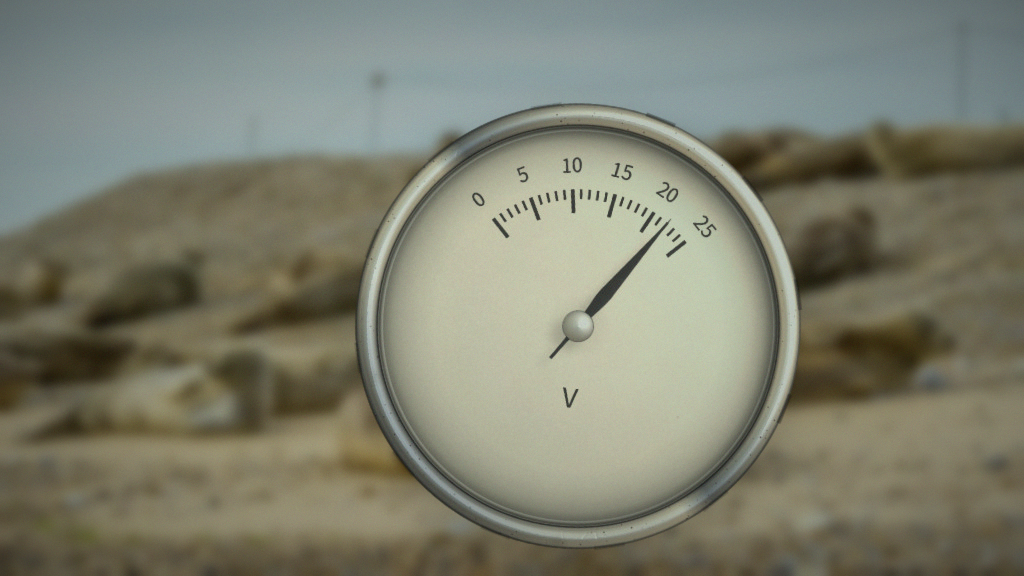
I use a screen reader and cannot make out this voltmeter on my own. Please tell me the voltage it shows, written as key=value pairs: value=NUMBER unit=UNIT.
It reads value=22 unit=V
